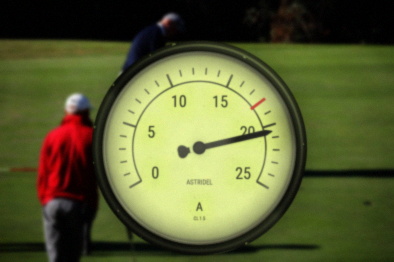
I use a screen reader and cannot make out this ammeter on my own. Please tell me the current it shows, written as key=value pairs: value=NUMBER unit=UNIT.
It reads value=20.5 unit=A
